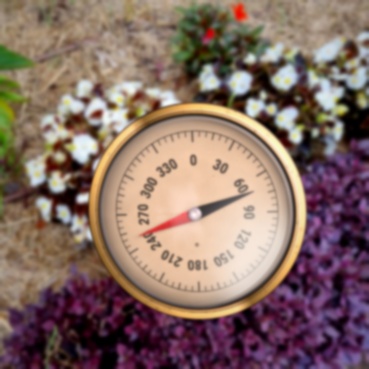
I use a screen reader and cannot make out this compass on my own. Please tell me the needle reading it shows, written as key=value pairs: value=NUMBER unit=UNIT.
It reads value=250 unit=°
